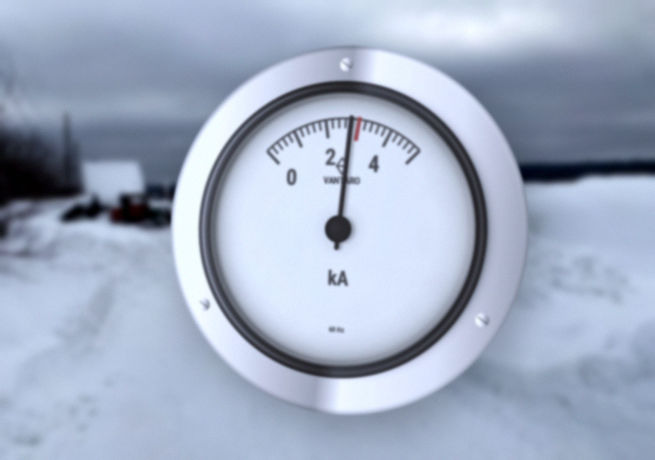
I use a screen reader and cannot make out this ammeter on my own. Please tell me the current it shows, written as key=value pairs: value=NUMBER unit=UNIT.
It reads value=2.8 unit=kA
